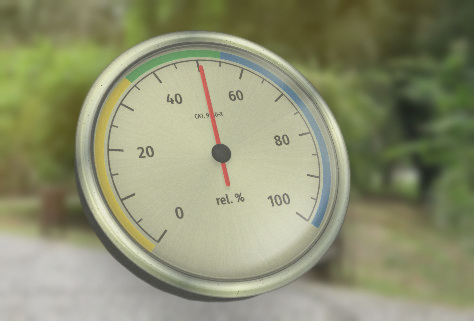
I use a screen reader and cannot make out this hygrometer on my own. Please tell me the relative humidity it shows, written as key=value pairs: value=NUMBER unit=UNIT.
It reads value=50 unit=%
